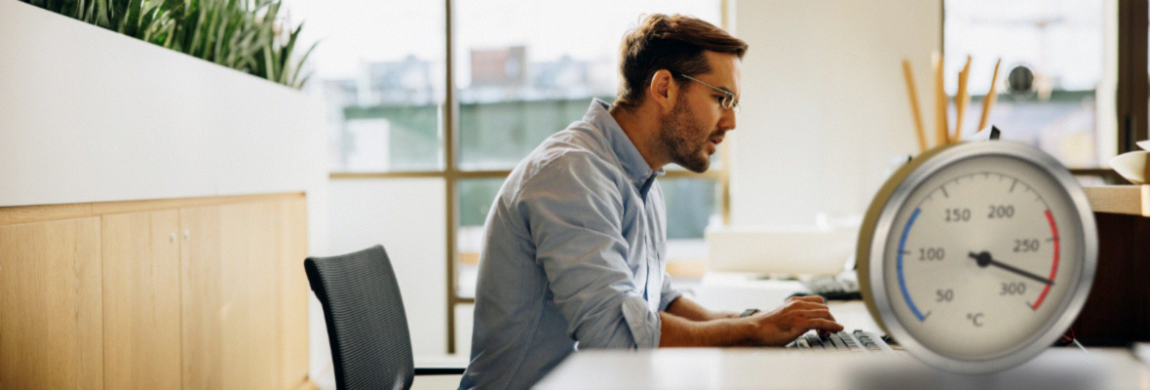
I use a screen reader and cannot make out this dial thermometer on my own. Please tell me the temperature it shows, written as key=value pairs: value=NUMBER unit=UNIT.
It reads value=280 unit=°C
